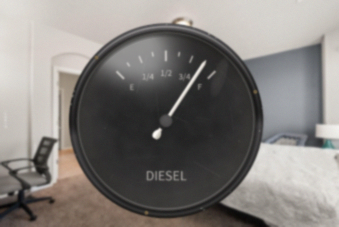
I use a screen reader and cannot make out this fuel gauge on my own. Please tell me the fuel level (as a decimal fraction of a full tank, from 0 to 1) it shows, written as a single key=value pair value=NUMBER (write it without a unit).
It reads value=0.875
